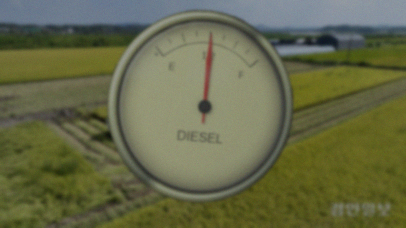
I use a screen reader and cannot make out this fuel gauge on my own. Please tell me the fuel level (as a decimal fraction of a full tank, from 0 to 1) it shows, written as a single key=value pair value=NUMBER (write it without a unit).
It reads value=0.5
